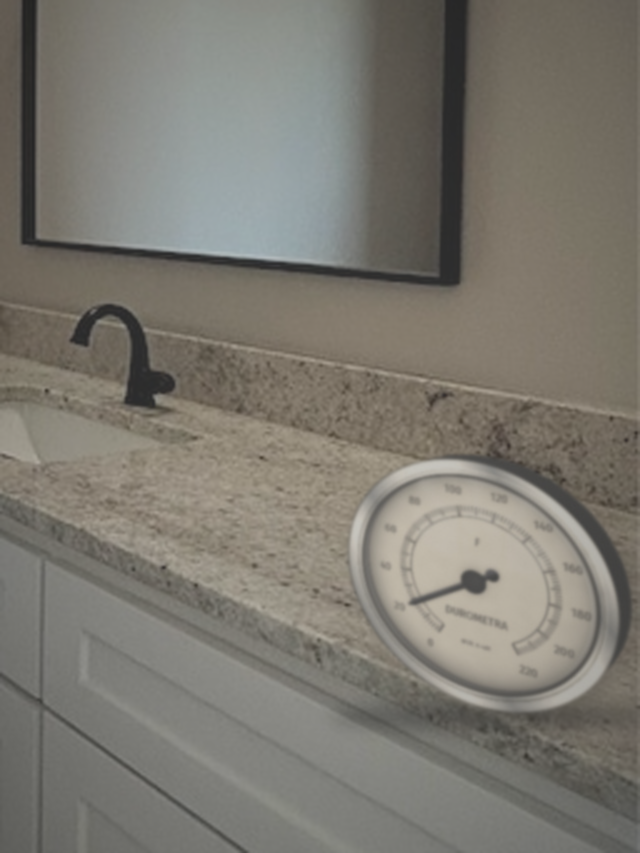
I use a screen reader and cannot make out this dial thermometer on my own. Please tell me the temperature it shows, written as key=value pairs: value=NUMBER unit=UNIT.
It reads value=20 unit=°F
